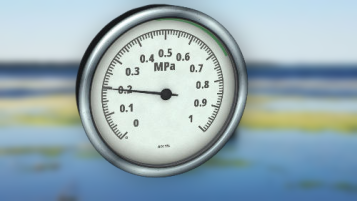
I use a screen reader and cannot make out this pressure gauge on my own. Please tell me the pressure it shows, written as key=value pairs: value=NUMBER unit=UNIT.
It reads value=0.2 unit=MPa
